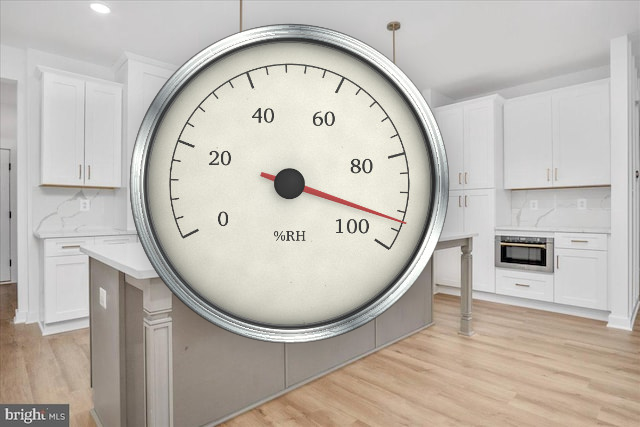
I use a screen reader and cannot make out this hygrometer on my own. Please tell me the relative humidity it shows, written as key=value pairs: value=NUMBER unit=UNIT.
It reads value=94 unit=%
